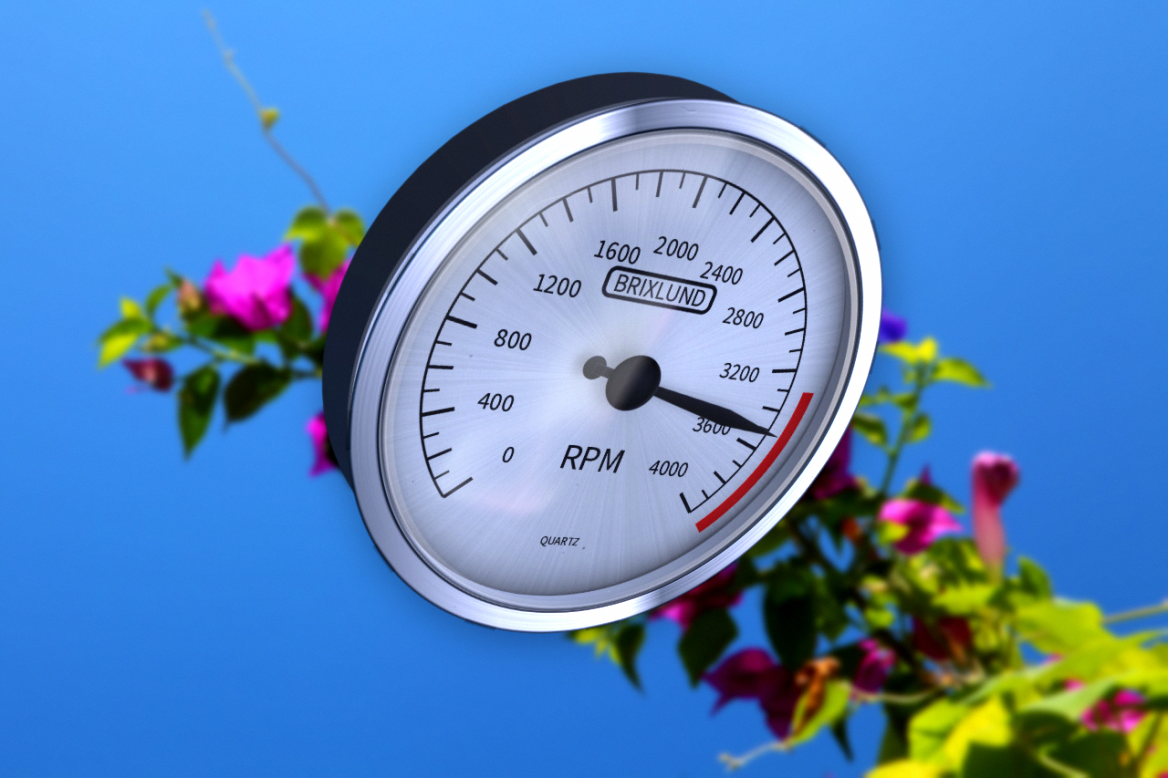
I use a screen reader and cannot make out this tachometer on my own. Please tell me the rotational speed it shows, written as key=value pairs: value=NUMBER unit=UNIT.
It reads value=3500 unit=rpm
